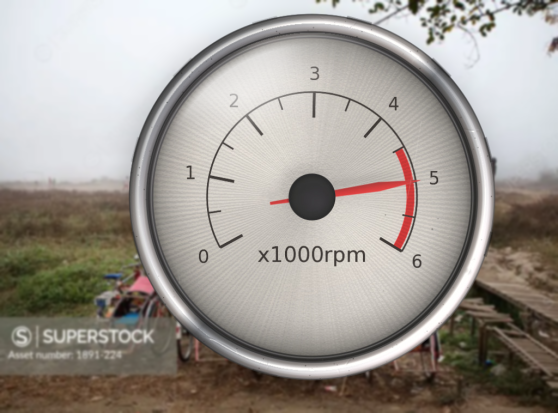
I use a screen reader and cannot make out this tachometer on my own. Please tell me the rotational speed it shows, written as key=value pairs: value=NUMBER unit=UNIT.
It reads value=5000 unit=rpm
